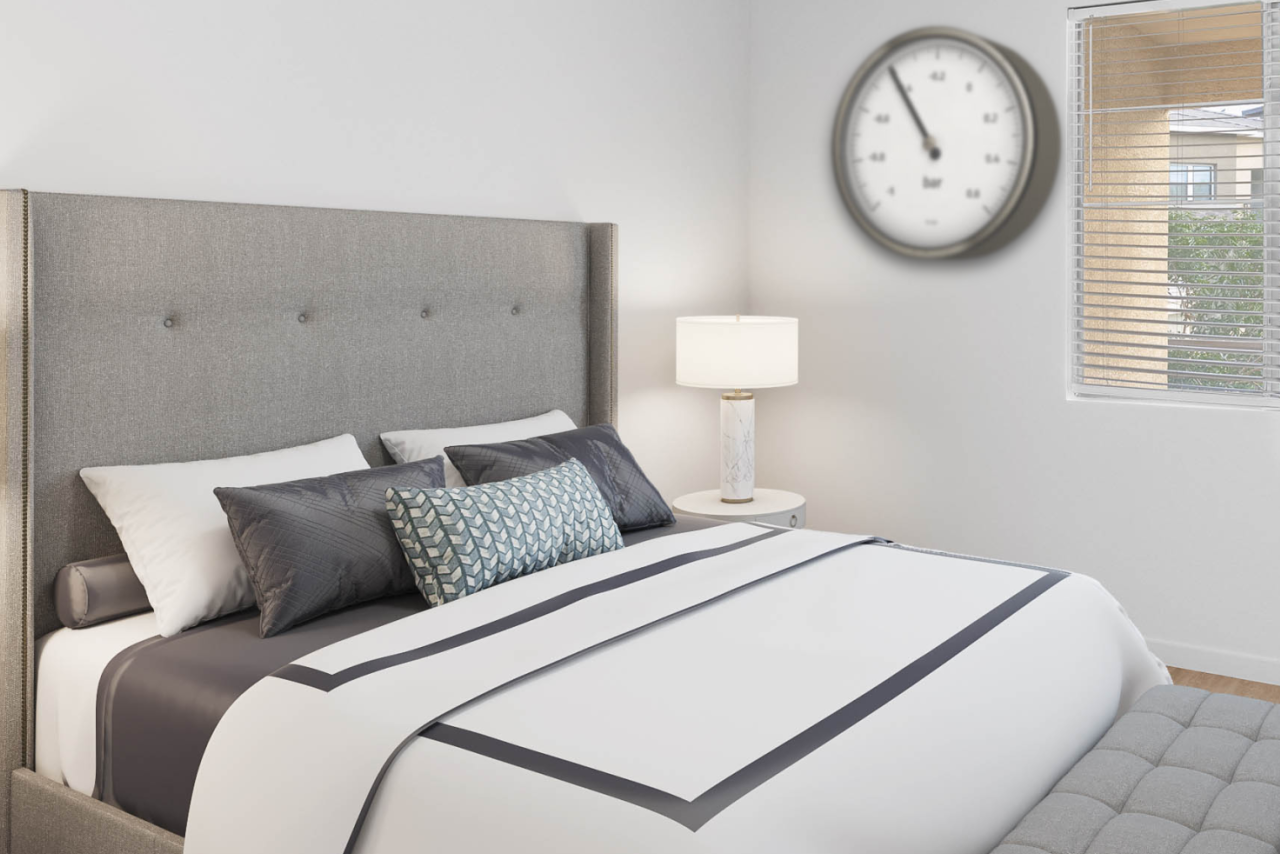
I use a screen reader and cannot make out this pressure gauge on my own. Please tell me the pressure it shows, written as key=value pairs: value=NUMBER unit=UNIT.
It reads value=-0.4 unit=bar
